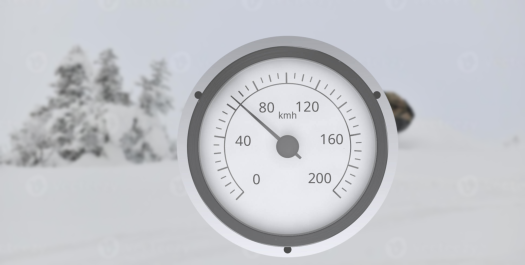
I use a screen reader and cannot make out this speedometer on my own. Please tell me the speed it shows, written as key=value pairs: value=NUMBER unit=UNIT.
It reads value=65 unit=km/h
